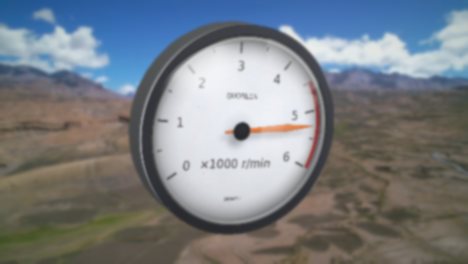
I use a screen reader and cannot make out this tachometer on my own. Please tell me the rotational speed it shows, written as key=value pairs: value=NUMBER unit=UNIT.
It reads value=5250 unit=rpm
